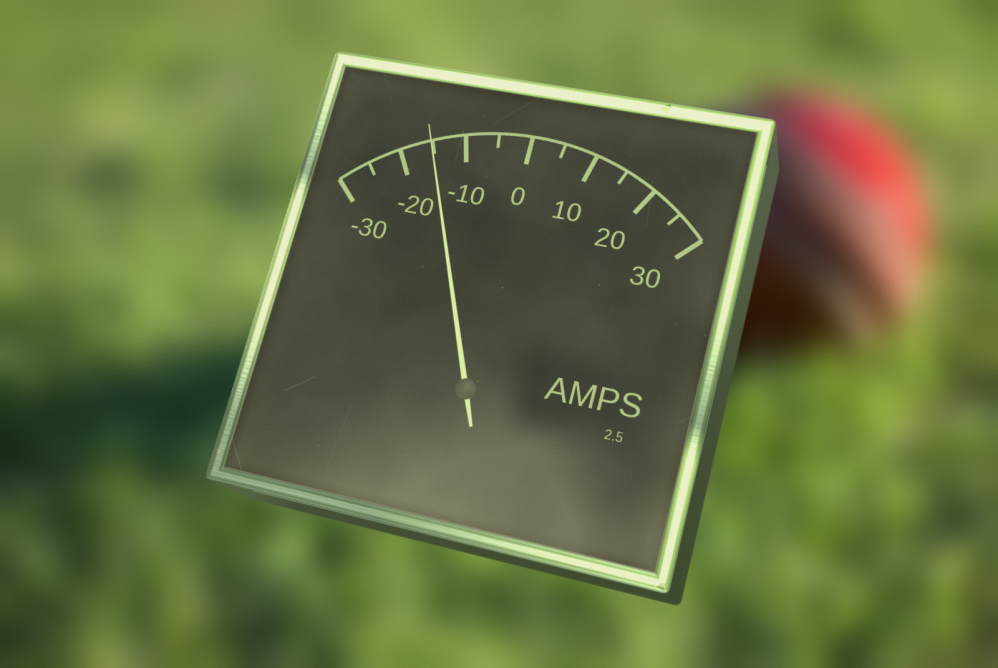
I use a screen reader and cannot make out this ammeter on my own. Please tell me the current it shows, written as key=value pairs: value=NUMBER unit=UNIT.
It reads value=-15 unit=A
